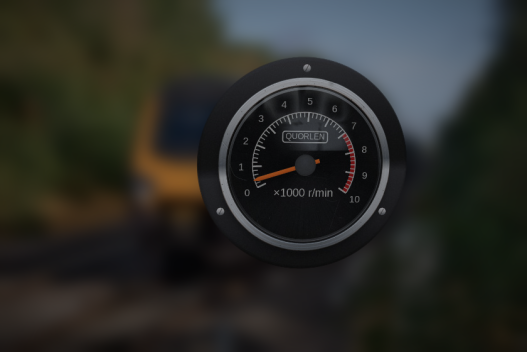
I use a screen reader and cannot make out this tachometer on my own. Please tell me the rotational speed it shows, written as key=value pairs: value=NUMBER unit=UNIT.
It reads value=400 unit=rpm
